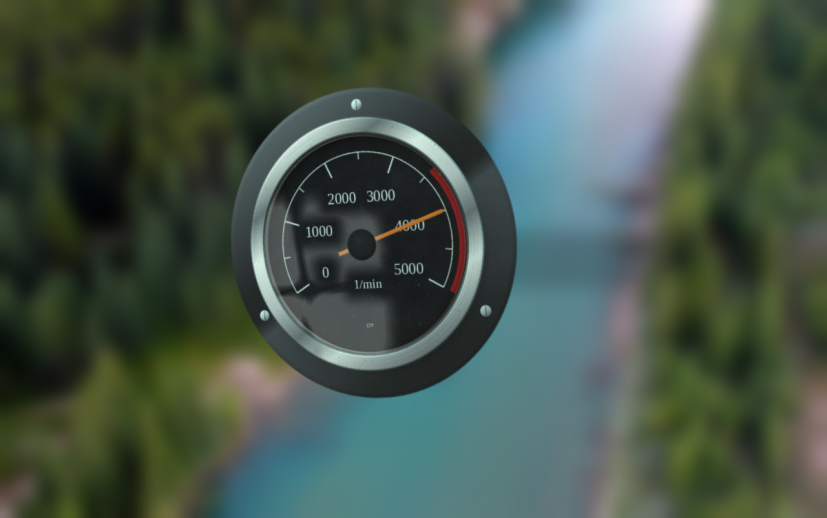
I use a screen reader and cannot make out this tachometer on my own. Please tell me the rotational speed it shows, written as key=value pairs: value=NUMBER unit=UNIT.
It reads value=4000 unit=rpm
